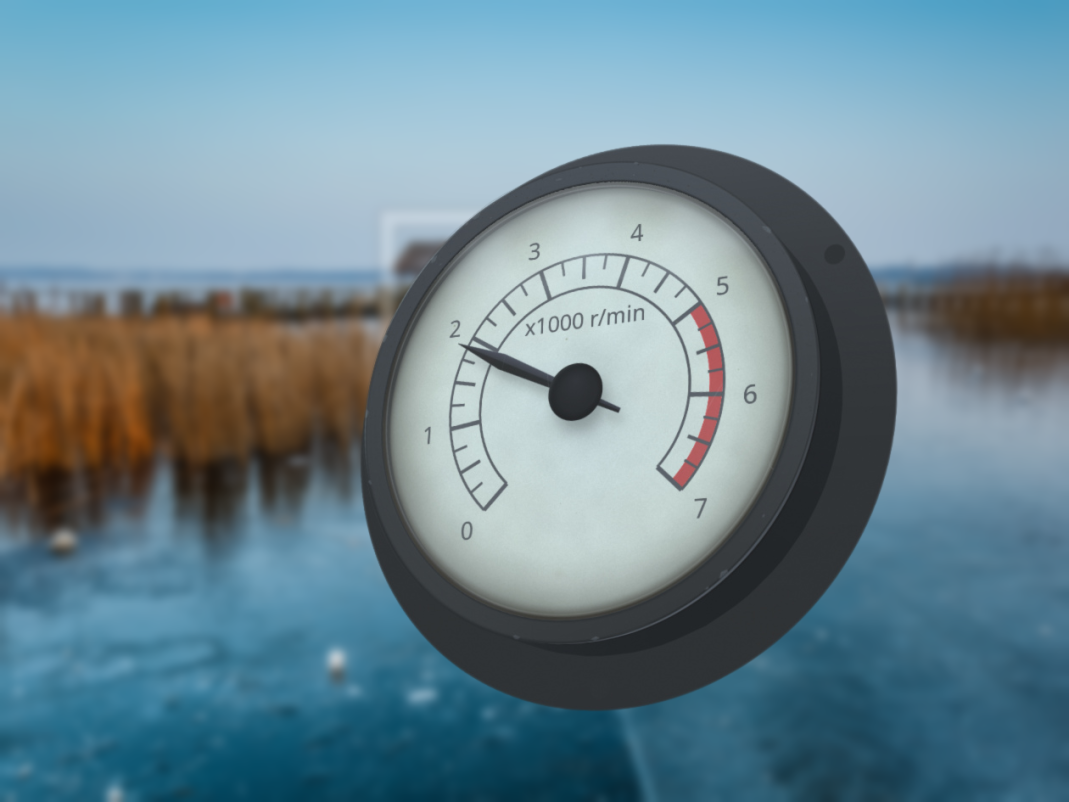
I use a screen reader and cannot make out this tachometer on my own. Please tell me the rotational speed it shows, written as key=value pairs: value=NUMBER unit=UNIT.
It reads value=1875 unit=rpm
